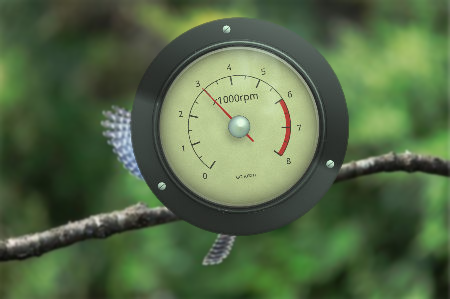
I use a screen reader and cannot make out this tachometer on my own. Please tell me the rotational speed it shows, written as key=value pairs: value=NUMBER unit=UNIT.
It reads value=3000 unit=rpm
